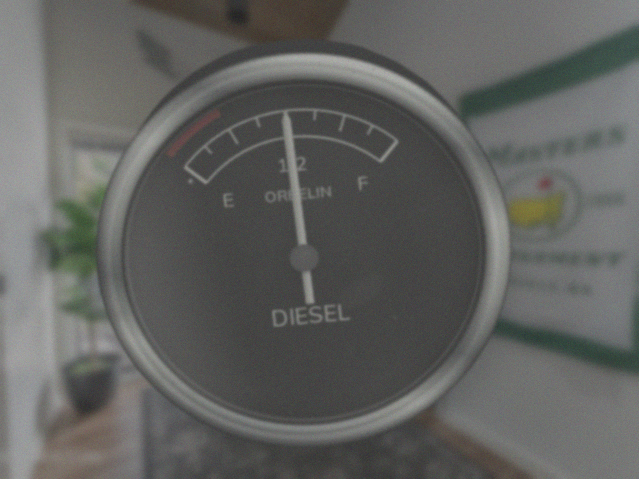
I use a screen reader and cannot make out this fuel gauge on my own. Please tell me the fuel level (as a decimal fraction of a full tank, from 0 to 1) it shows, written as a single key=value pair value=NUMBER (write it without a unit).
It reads value=0.5
